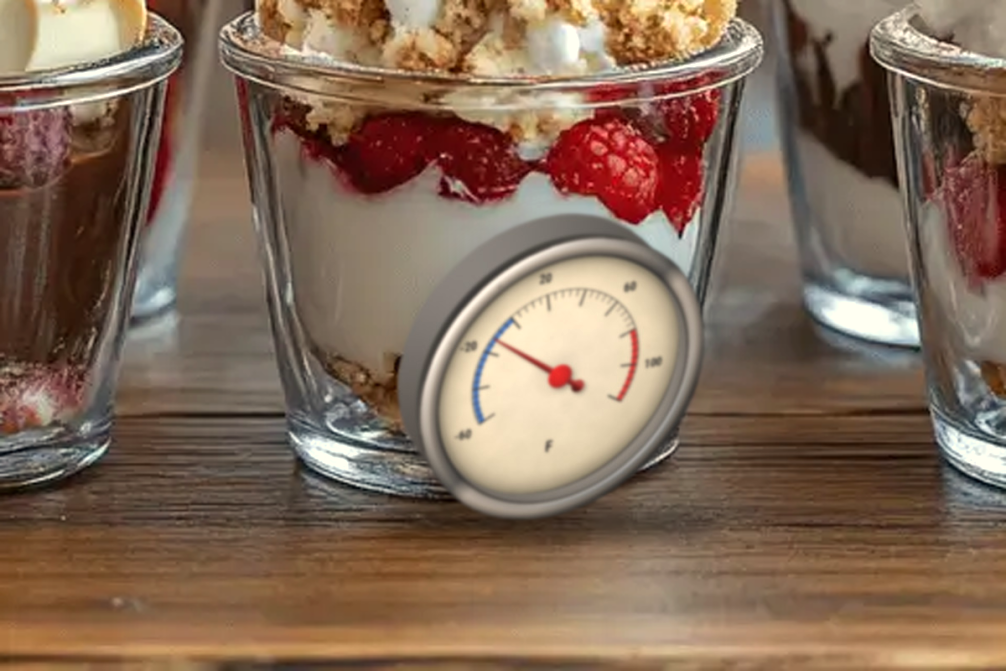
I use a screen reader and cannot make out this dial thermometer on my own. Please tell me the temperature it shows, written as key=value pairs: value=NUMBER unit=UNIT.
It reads value=-12 unit=°F
